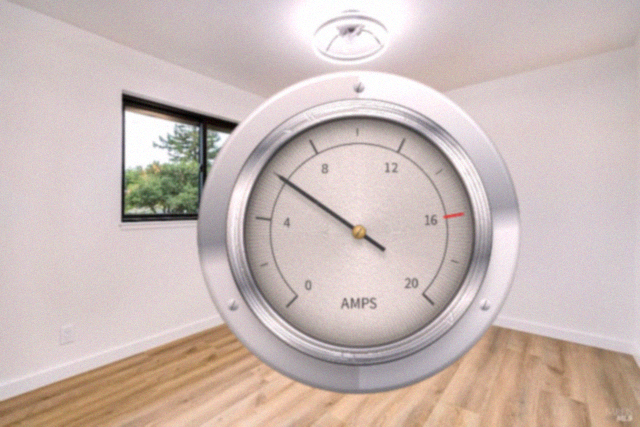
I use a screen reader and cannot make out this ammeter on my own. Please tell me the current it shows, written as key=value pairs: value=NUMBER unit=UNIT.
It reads value=6 unit=A
